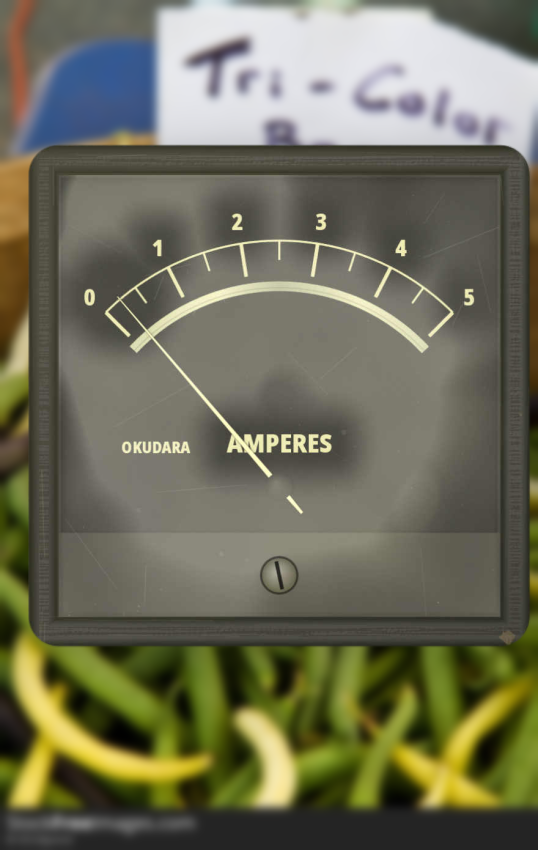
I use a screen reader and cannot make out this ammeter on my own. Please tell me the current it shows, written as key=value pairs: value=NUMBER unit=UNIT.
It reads value=0.25 unit=A
